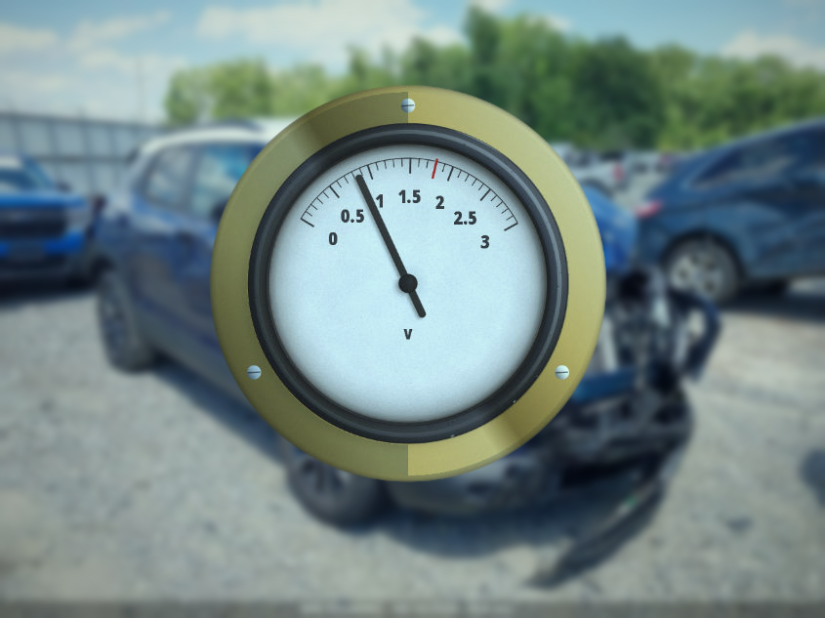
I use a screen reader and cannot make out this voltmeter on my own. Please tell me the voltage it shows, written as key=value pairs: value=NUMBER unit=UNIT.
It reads value=0.85 unit=V
